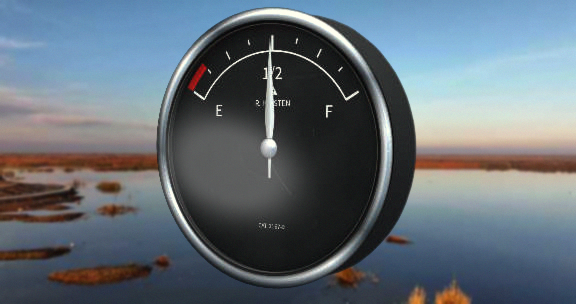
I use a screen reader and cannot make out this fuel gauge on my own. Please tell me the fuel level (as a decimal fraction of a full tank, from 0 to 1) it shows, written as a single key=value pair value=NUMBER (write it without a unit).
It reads value=0.5
